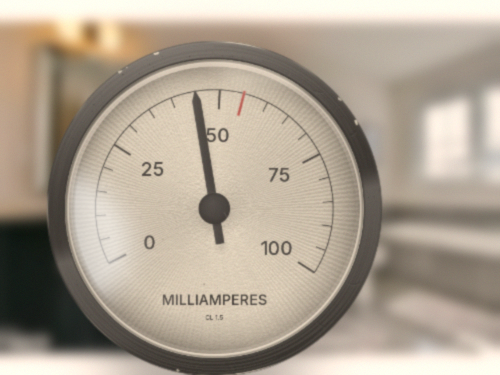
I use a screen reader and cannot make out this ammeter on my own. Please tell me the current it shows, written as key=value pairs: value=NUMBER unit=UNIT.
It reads value=45 unit=mA
